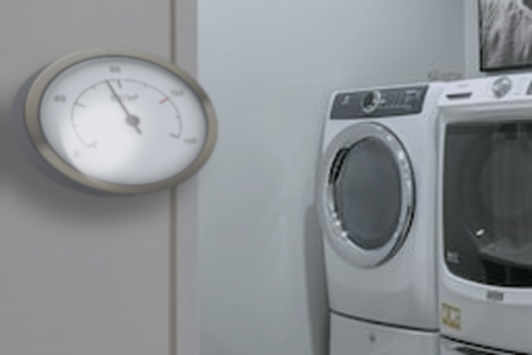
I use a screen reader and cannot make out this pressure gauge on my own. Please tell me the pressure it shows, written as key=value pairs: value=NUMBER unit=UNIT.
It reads value=70 unit=psi
